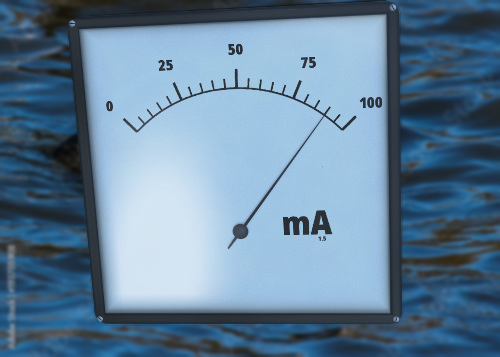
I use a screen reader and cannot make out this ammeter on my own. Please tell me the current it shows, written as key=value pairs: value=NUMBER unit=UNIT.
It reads value=90 unit=mA
